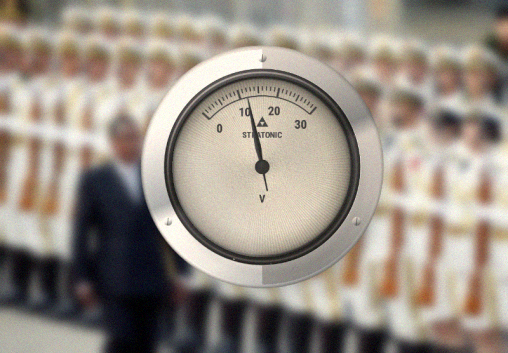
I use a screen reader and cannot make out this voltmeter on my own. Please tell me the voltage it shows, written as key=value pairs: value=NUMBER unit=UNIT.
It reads value=12 unit=V
